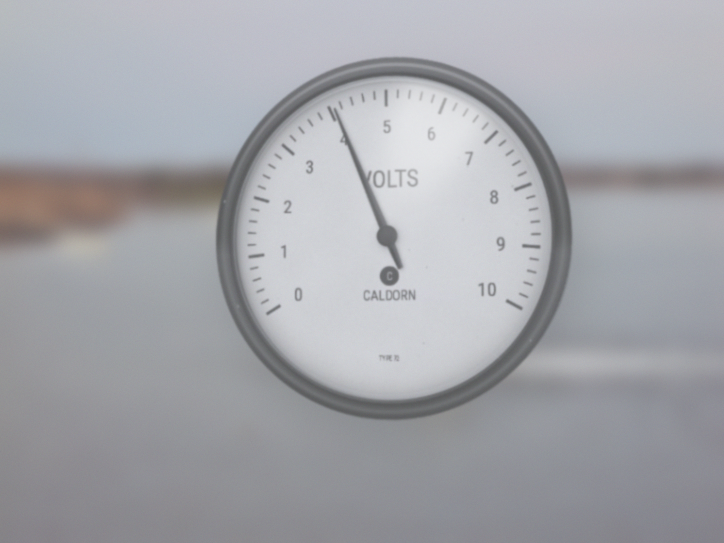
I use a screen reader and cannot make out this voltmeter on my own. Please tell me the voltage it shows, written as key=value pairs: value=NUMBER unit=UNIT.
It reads value=4.1 unit=V
